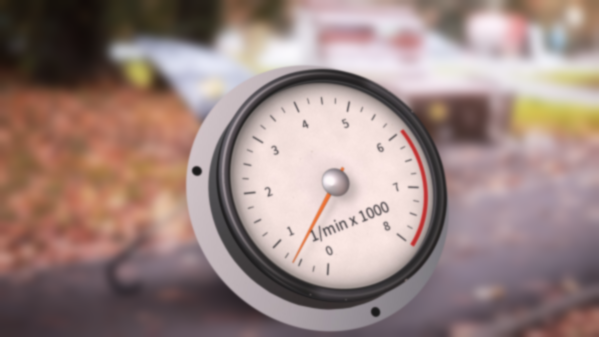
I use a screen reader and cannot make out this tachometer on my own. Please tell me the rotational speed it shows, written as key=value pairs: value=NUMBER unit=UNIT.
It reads value=625 unit=rpm
